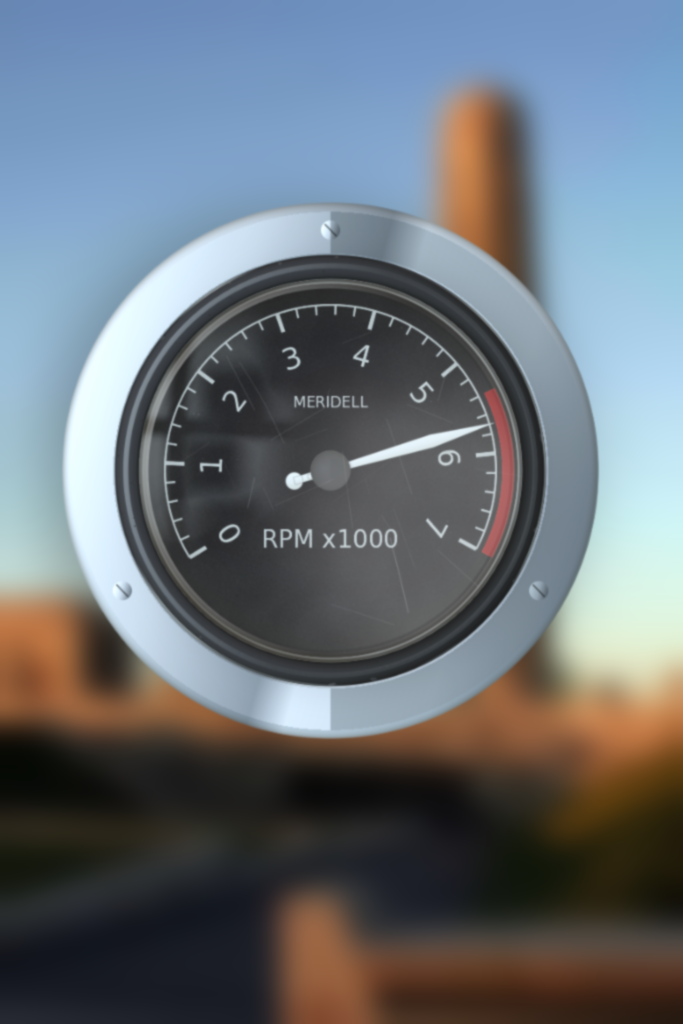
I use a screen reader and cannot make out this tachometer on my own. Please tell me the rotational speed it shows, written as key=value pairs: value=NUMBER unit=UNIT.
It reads value=5700 unit=rpm
